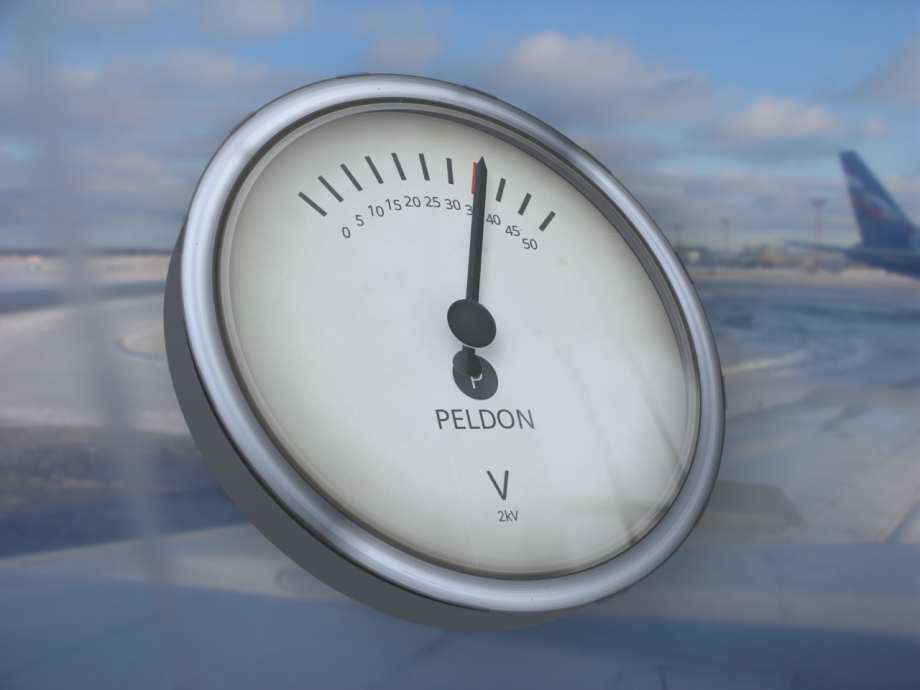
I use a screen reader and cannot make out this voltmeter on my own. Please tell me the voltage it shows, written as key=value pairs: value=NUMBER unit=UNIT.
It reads value=35 unit=V
